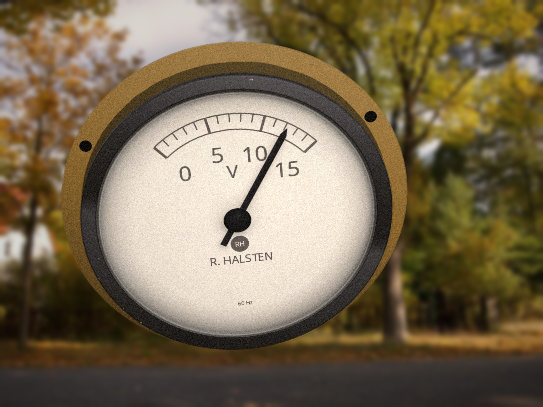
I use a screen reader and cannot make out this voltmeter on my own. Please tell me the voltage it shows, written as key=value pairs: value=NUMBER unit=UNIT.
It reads value=12 unit=V
